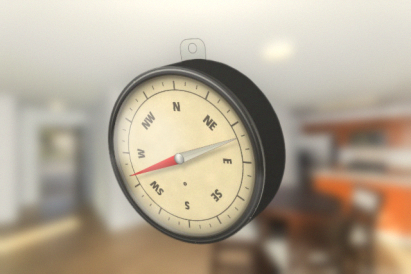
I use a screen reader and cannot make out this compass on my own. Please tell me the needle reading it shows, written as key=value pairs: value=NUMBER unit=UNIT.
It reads value=250 unit=°
